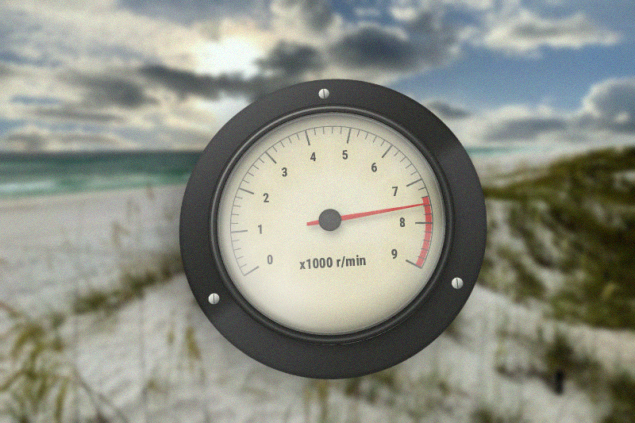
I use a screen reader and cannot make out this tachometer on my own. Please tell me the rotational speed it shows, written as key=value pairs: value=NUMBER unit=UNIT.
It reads value=7600 unit=rpm
